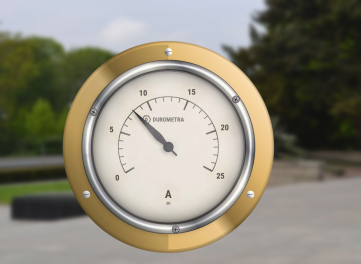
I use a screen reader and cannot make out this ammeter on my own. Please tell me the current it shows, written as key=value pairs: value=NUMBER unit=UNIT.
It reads value=8 unit=A
